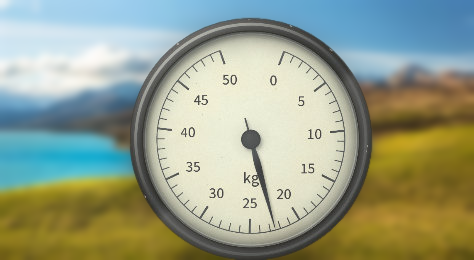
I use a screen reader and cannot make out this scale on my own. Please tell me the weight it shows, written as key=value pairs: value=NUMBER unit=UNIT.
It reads value=22.5 unit=kg
